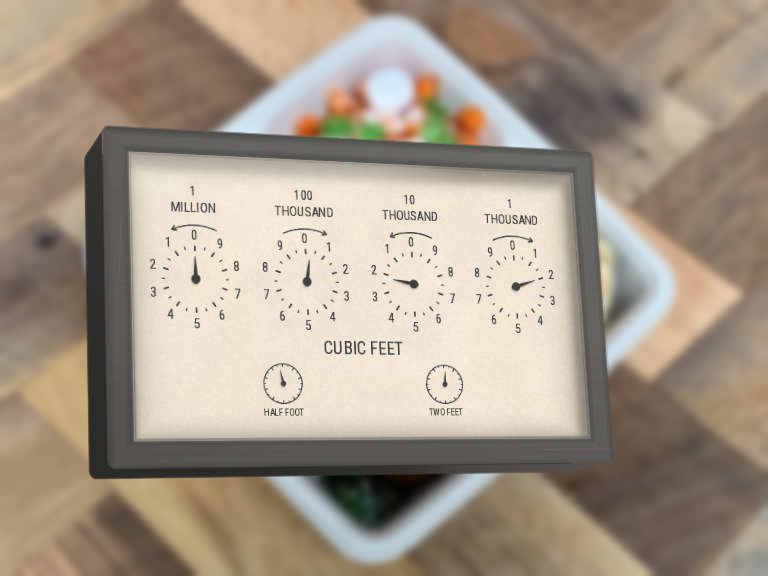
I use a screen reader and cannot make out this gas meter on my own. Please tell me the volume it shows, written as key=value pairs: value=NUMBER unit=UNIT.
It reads value=2200 unit=ft³
